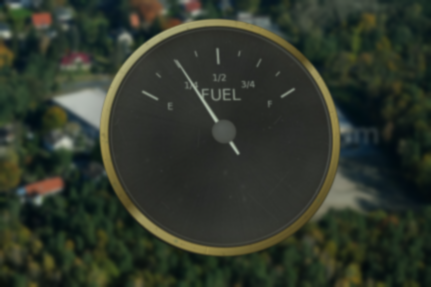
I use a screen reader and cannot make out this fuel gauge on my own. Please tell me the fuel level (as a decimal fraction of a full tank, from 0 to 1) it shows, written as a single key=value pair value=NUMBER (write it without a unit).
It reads value=0.25
